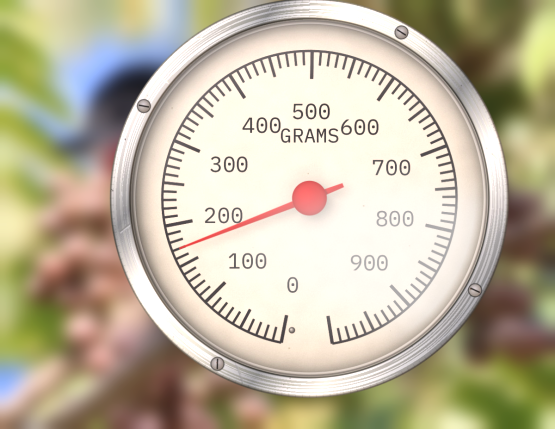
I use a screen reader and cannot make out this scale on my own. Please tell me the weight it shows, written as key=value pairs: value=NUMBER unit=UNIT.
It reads value=170 unit=g
